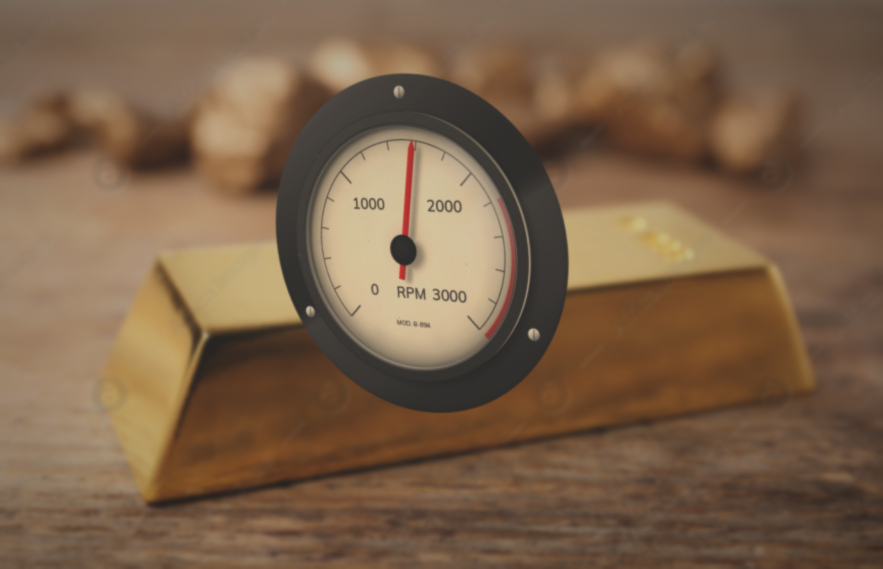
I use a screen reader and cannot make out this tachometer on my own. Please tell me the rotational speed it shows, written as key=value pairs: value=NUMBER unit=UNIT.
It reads value=1600 unit=rpm
